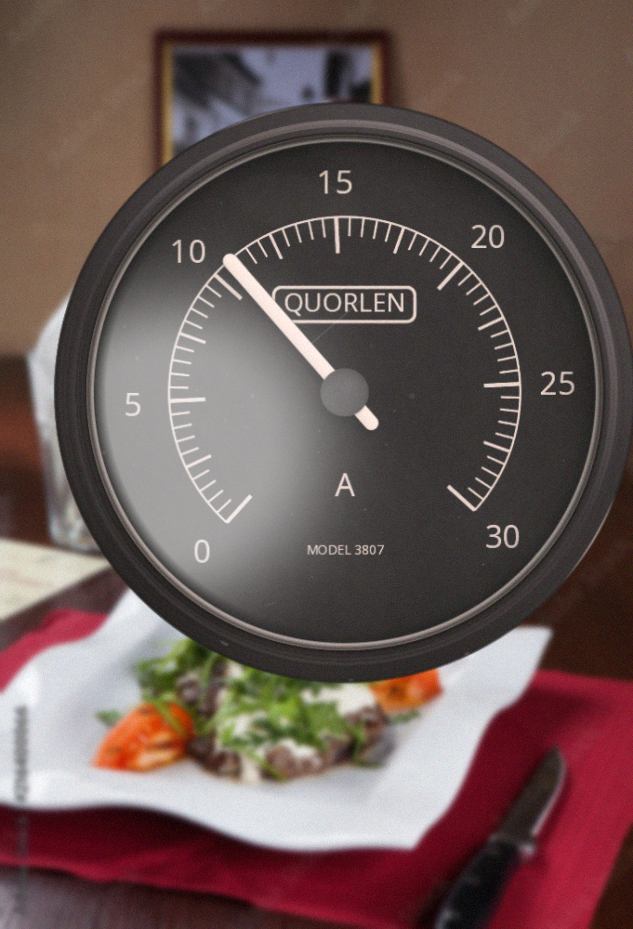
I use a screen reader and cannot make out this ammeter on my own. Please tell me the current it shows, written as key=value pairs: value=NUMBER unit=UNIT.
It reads value=10.75 unit=A
